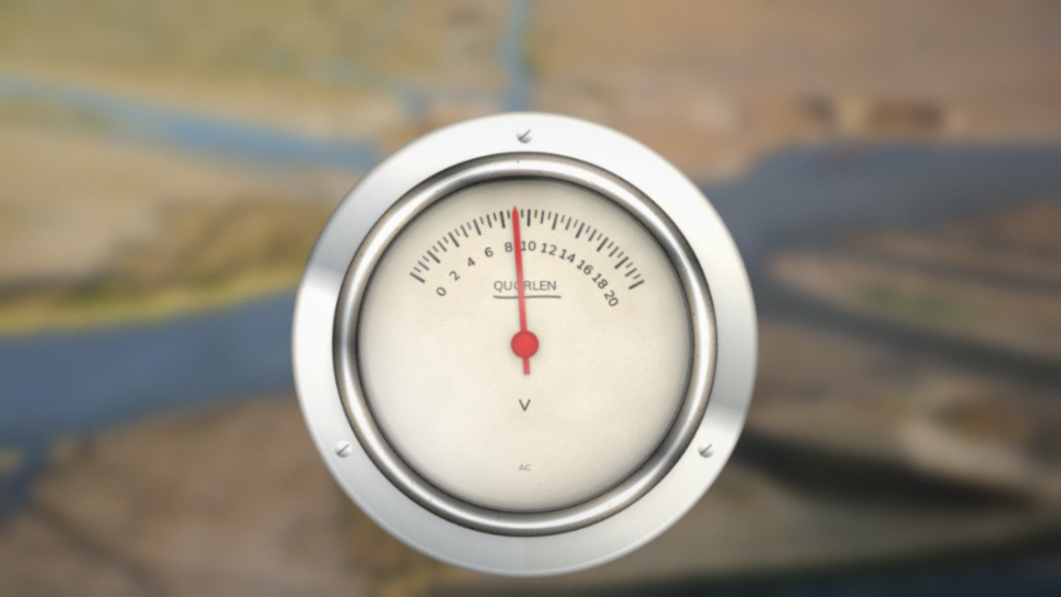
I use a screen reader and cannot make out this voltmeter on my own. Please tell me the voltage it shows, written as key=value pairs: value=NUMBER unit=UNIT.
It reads value=9 unit=V
